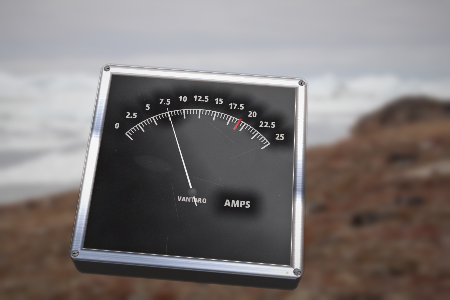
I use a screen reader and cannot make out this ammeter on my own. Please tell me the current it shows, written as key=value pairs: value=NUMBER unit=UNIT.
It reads value=7.5 unit=A
